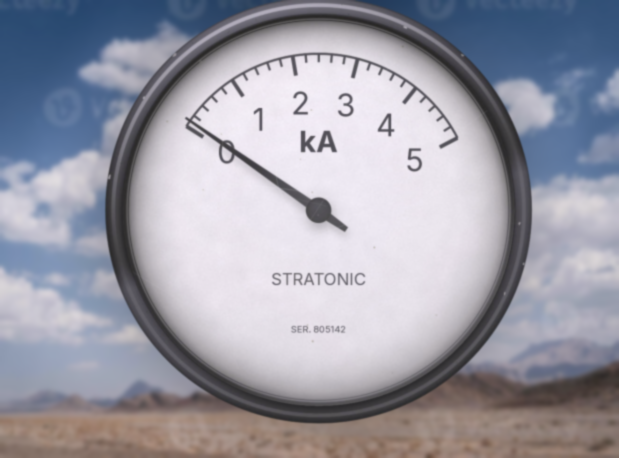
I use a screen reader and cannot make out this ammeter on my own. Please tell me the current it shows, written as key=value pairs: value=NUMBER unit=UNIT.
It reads value=0.1 unit=kA
